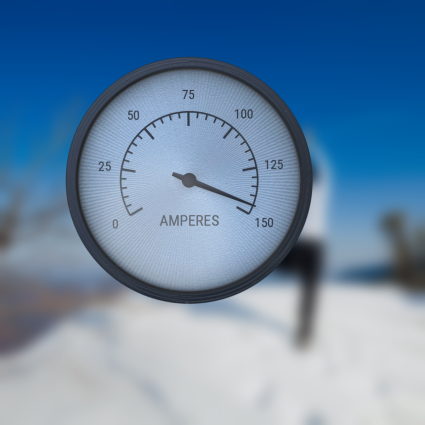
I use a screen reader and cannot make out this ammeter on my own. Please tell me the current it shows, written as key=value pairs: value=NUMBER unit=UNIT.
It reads value=145 unit=A
